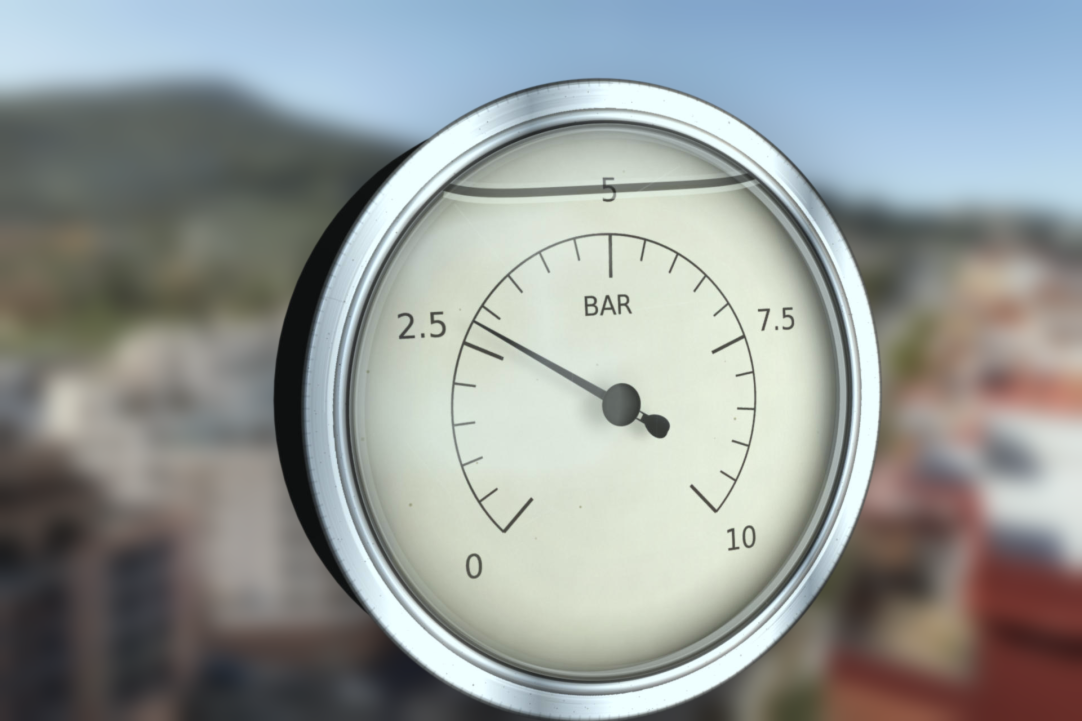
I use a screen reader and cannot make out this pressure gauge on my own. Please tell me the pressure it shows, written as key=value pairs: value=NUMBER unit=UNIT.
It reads value=2.75 unit=bar
